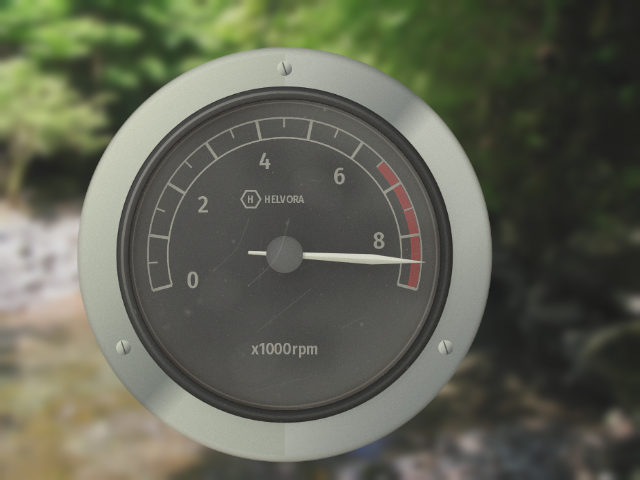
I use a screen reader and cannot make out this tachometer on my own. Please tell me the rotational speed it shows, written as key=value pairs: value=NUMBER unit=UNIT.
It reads value=8500 unit=rpm
